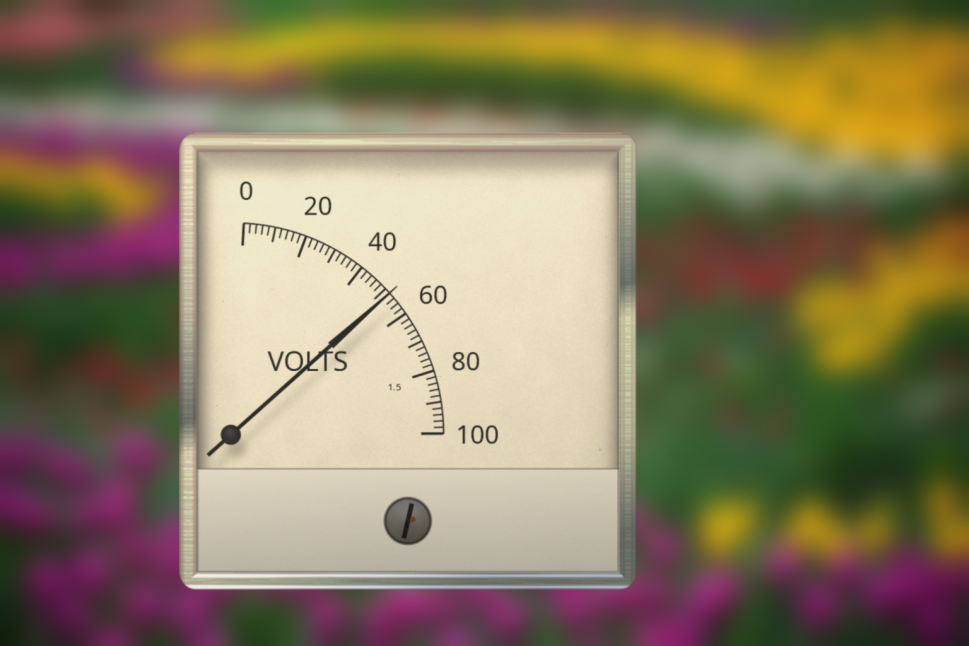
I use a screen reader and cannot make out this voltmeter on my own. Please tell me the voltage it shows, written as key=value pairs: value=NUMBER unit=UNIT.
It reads value=52 unit=V
